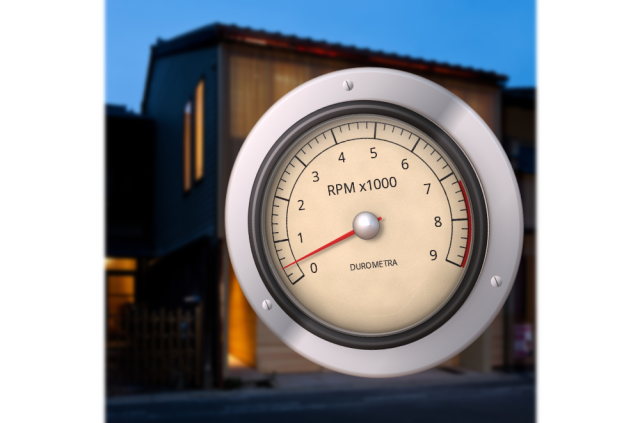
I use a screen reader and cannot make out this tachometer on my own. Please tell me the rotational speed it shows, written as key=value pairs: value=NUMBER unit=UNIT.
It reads value=400 unit=rpm
